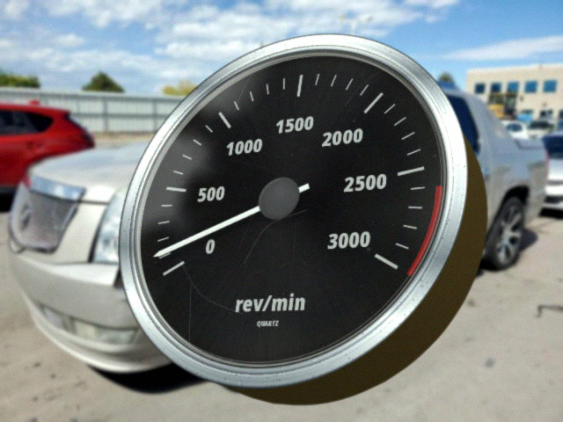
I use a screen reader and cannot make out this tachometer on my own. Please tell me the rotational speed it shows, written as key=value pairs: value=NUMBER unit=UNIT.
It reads value=100 unit=rpm
